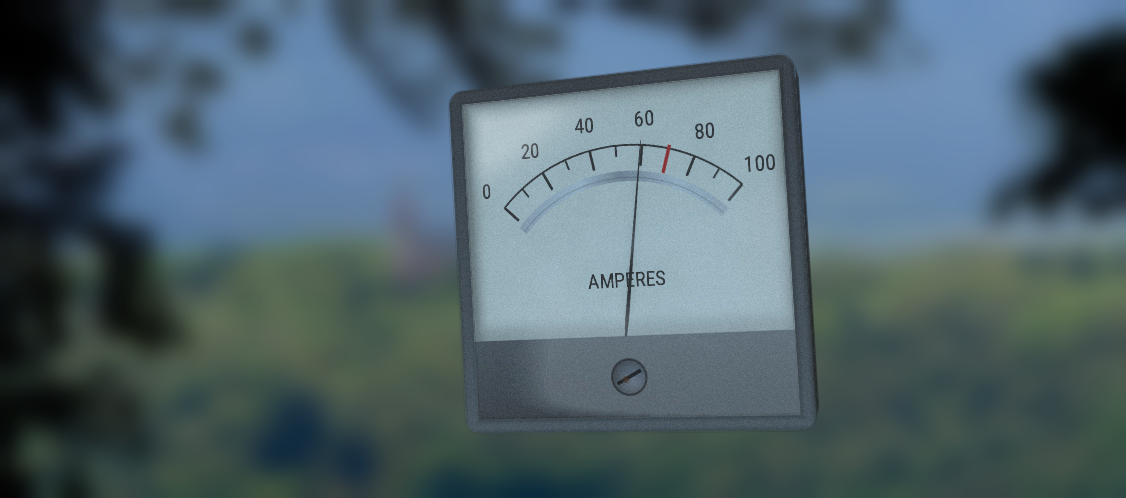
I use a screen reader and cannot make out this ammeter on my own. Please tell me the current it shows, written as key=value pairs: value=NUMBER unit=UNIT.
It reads value=60 unit=A
